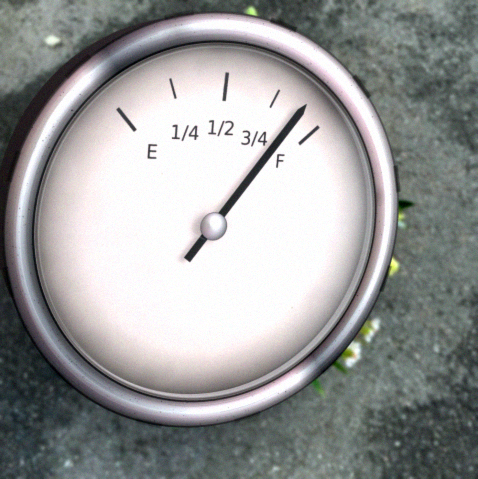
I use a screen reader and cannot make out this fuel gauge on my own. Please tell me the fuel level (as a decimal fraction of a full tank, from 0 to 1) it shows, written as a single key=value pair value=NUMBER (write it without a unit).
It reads value=0.875
